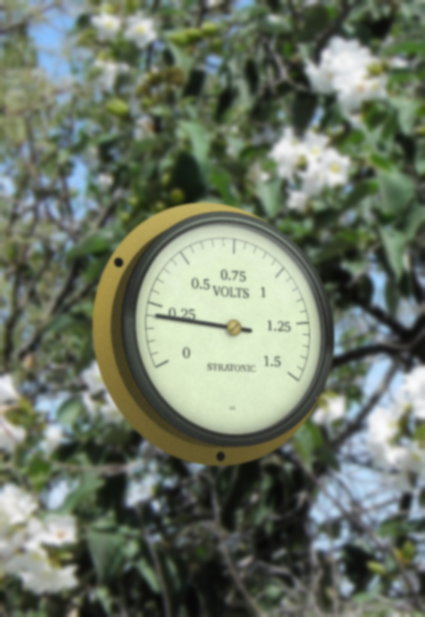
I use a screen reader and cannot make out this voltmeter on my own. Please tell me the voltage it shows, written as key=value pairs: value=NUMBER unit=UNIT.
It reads value=0.2 unit=V
